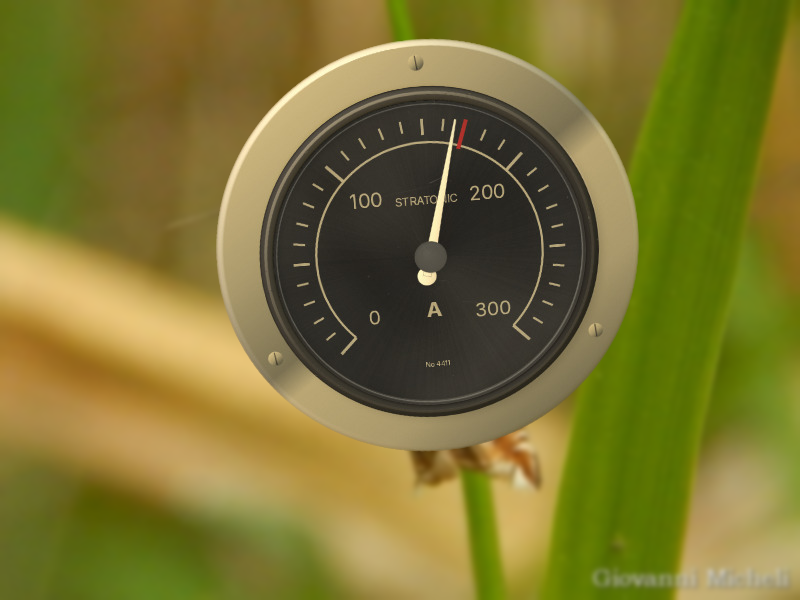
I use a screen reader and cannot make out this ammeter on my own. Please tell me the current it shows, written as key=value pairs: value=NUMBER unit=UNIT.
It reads value=165 unit=A
